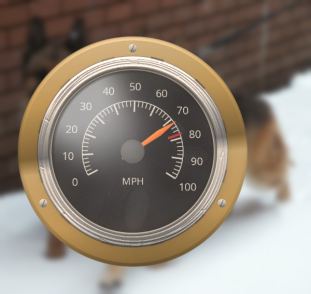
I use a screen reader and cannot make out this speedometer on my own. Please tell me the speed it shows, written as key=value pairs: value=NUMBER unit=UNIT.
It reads value=72 unit=mph
